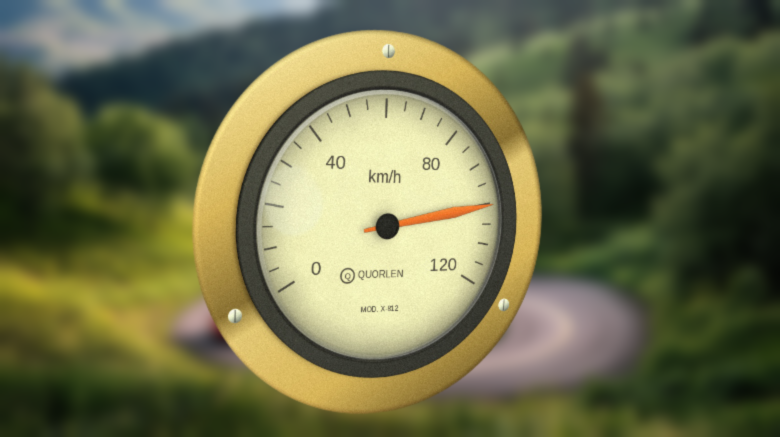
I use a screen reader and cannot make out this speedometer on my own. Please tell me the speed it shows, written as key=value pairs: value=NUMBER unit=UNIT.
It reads value=100 unit=km/h
